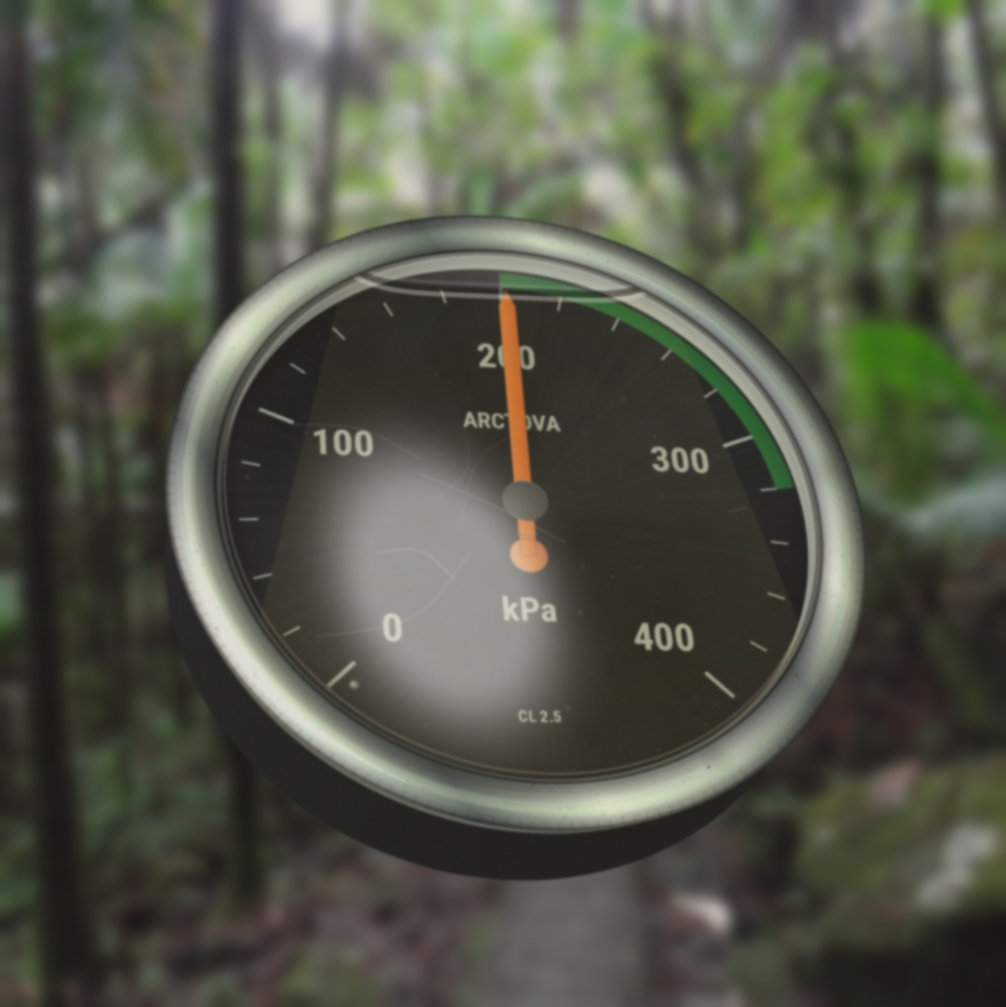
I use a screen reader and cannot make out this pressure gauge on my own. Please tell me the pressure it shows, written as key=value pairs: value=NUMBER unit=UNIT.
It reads value=200 unit=kPa
